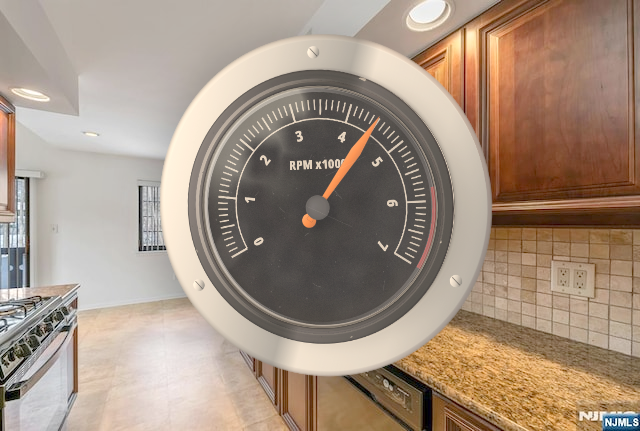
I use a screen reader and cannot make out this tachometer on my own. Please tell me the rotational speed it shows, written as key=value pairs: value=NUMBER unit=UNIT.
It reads value=4500 unit=rpm
